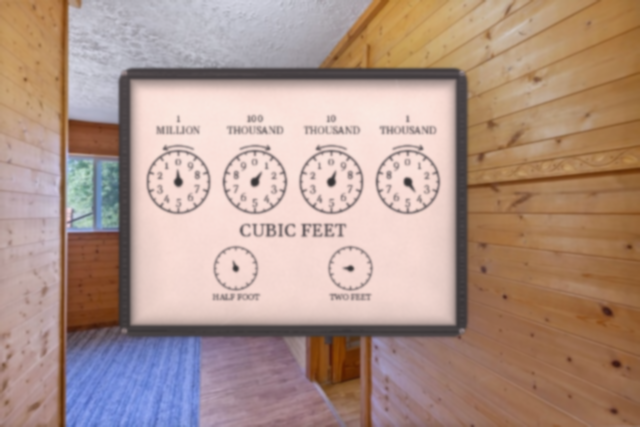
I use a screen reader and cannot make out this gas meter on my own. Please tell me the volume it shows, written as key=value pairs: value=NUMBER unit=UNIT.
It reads value=9400 unit=ft³
